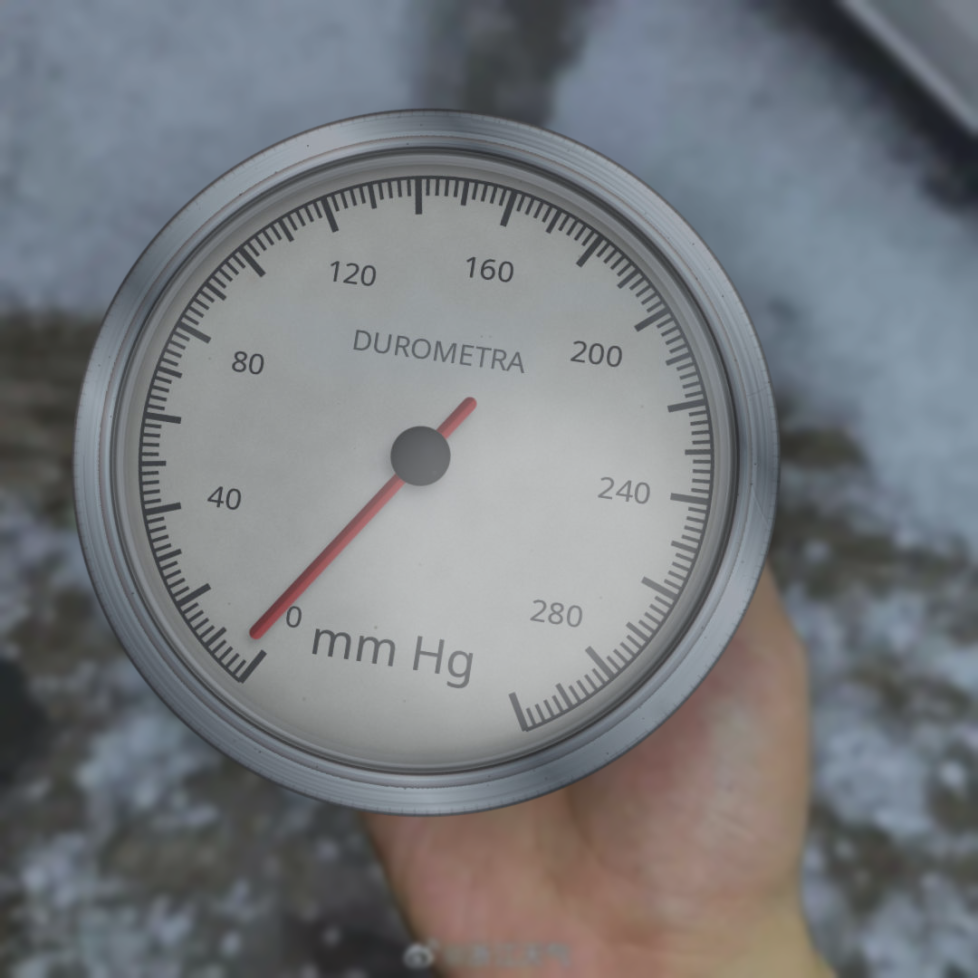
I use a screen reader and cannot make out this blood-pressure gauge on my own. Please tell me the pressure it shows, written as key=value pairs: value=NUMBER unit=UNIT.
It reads value=4 unit=mmHg
